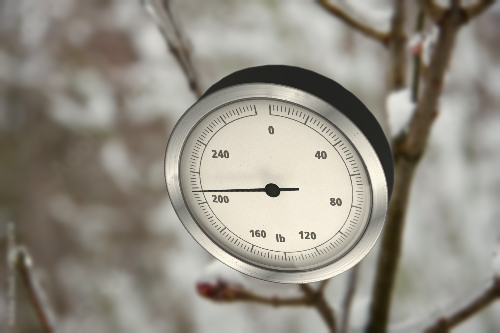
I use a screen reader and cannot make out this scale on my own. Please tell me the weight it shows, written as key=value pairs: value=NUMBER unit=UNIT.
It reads value=210 unit=lb
